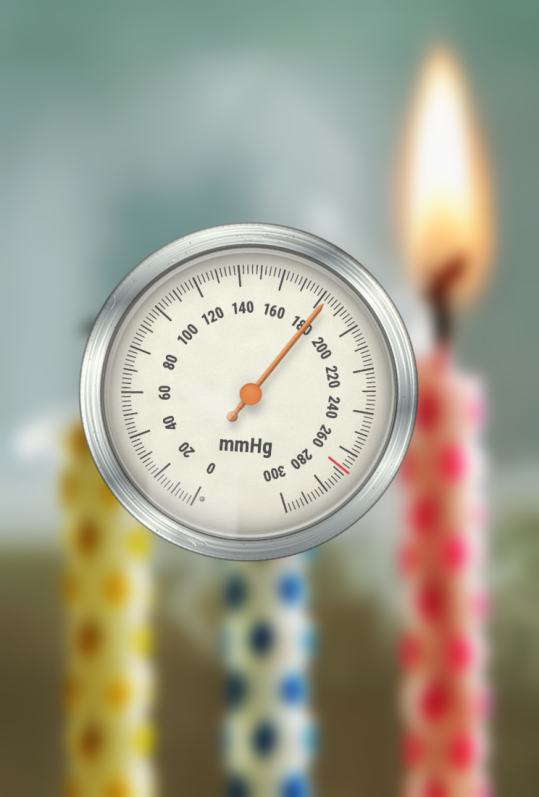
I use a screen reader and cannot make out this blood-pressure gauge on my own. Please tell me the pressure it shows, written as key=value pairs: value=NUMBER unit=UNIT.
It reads value=182 unit=mmHg
